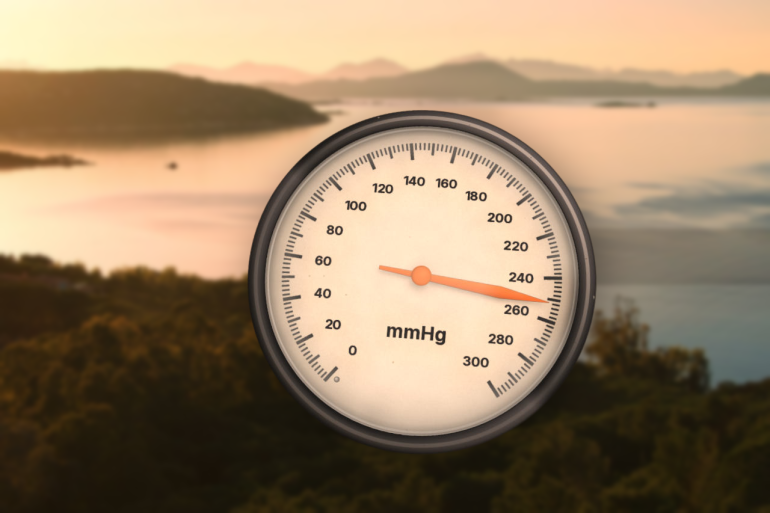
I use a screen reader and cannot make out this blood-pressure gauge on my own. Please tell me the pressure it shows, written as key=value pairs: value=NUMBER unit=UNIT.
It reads value=252 unit=mmHg
